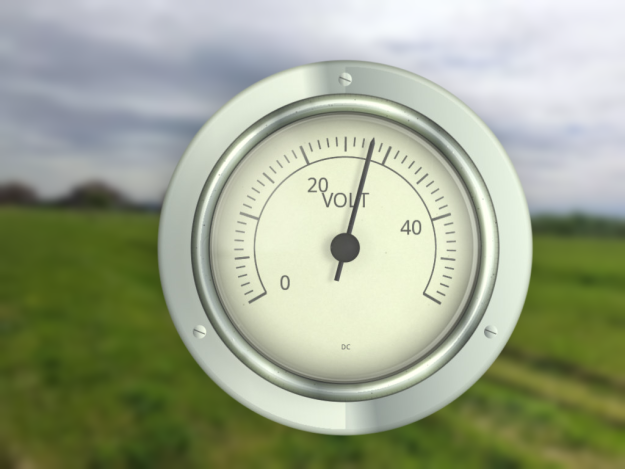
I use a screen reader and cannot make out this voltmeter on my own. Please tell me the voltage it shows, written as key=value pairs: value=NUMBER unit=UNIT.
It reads value=28 unit=V
